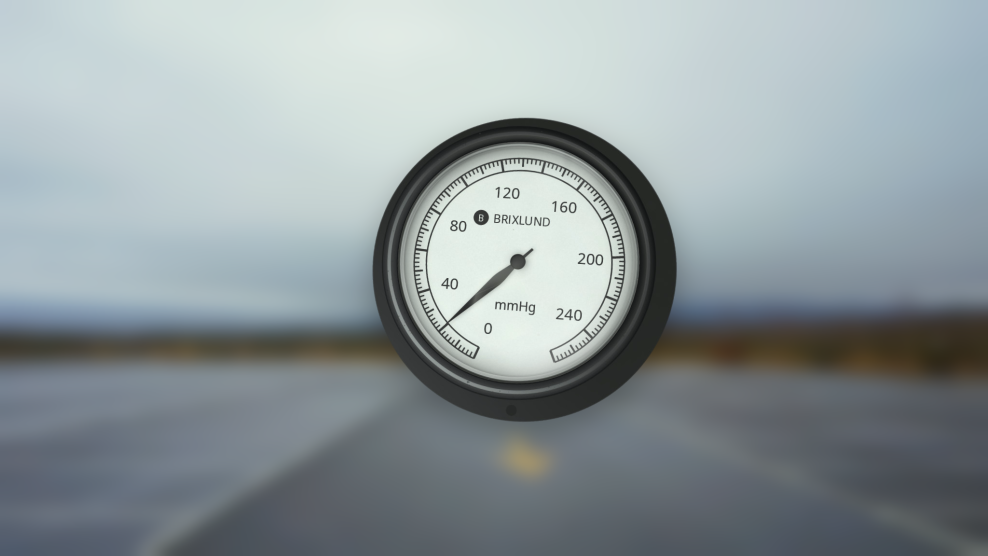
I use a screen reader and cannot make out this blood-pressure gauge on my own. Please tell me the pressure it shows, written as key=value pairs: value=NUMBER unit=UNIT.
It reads value=20 unit=mmHg
